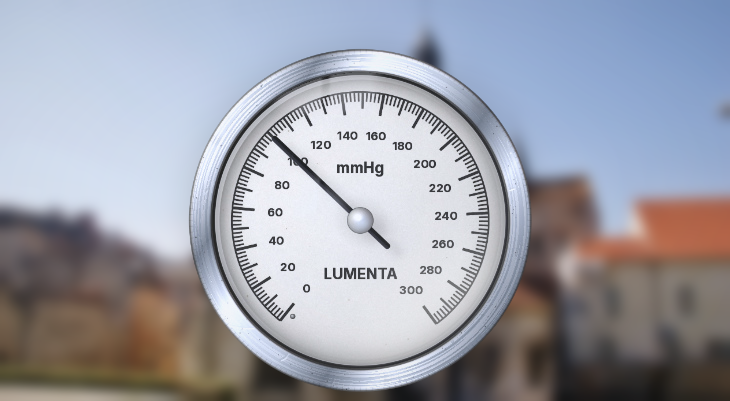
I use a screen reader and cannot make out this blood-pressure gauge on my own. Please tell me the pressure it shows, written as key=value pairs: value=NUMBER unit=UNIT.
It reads value=100 unit=mmHg
